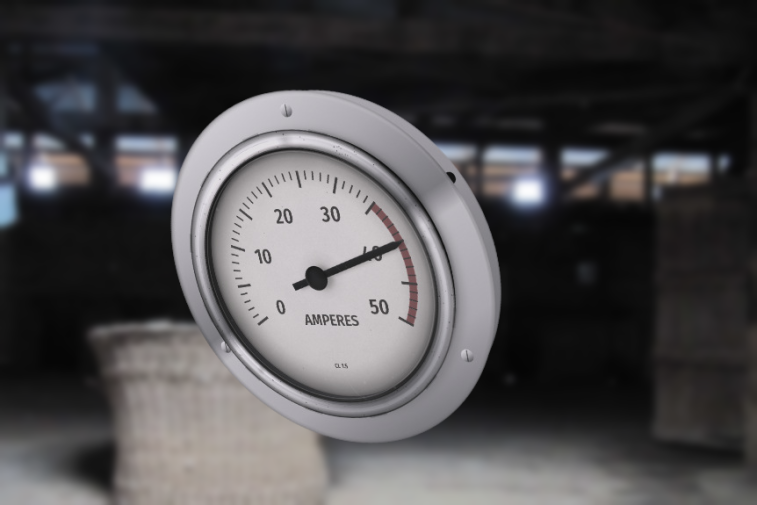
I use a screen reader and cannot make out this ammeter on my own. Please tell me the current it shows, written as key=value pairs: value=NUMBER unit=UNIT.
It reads value=40 unit=A
